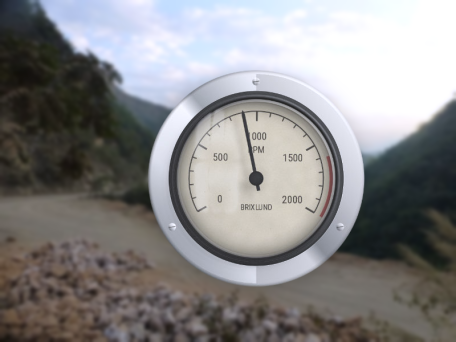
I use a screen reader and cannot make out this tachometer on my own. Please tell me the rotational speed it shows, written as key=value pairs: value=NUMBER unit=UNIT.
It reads value=900 unit=rpm
